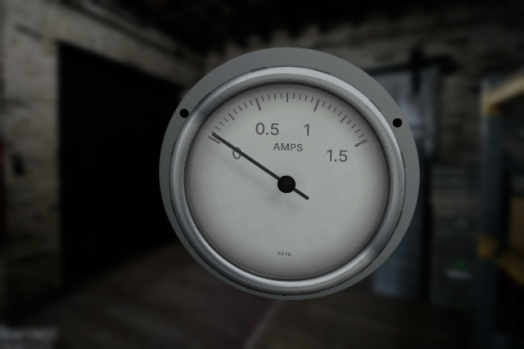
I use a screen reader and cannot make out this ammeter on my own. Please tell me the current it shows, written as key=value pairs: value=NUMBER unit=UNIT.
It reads value=0.05 unit=A
